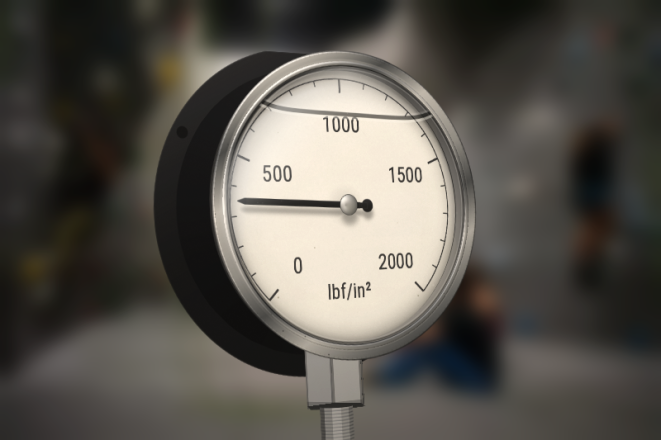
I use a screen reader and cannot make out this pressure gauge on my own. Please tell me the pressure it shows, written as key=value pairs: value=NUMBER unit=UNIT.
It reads value=350 unit=psi
